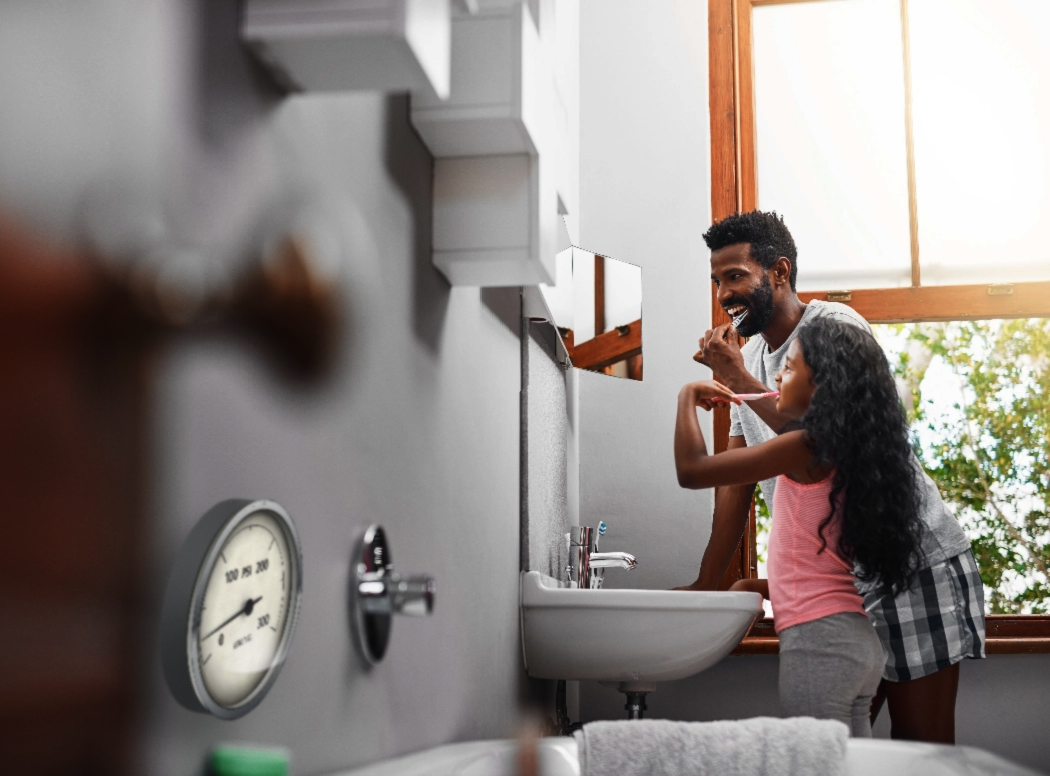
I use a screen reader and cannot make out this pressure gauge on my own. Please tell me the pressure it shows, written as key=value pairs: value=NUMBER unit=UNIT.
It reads value=25 unit=psi
